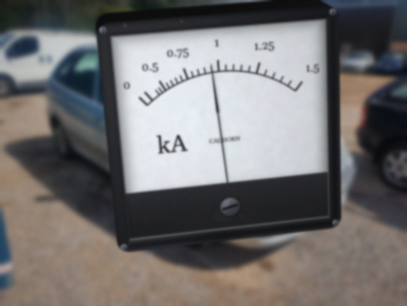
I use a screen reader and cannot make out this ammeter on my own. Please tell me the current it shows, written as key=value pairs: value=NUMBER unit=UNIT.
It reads value=0.95 unit=kA
